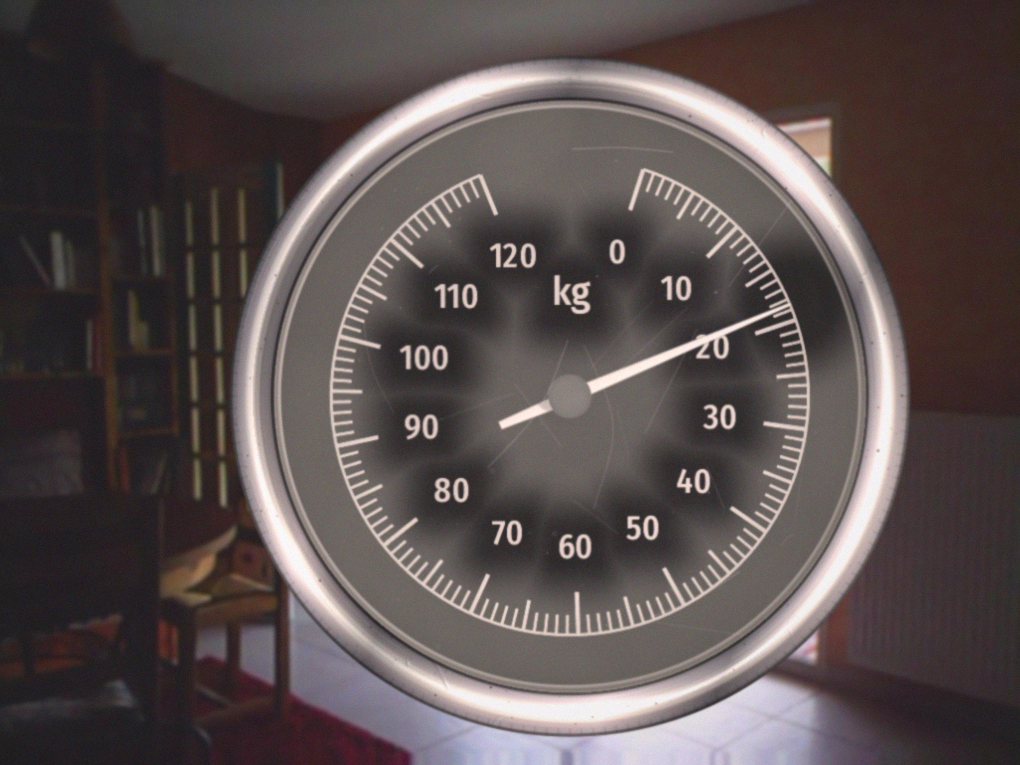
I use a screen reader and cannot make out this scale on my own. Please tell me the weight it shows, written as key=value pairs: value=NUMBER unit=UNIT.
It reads value=18.5 unit=kg
